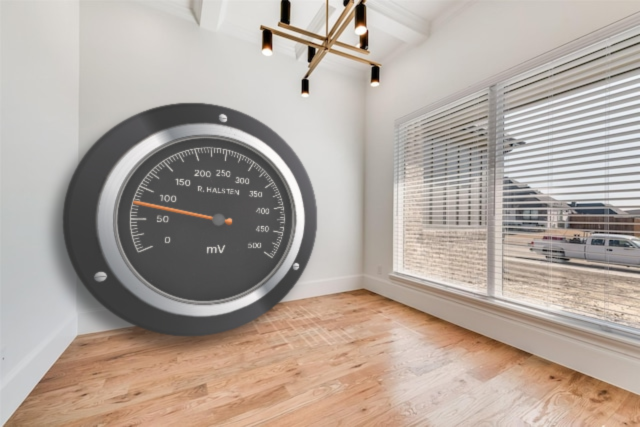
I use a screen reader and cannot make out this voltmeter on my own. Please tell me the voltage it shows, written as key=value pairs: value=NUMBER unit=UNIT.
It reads value=75 unit=mV
